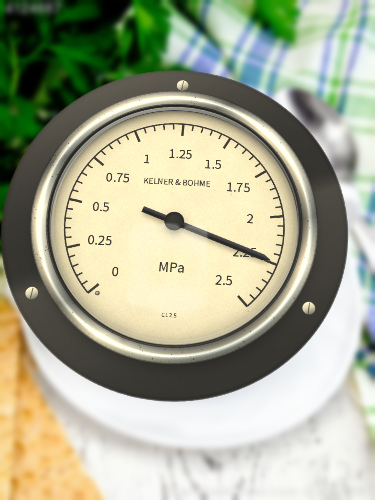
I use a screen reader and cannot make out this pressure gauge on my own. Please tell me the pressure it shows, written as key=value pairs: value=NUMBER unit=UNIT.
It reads value=2.25 unit=MPa
